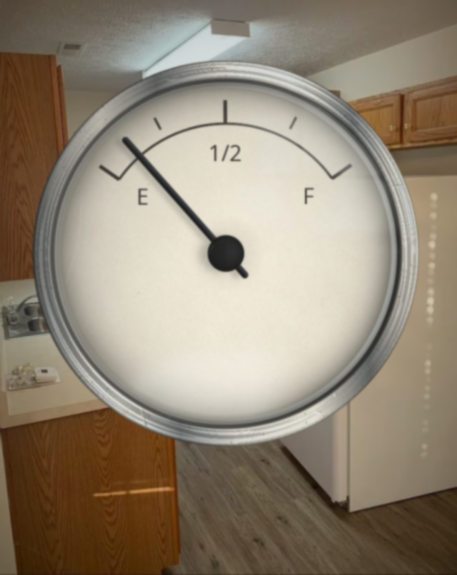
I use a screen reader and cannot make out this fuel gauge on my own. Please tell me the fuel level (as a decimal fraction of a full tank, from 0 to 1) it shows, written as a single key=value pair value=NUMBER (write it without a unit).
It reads value=0.125
